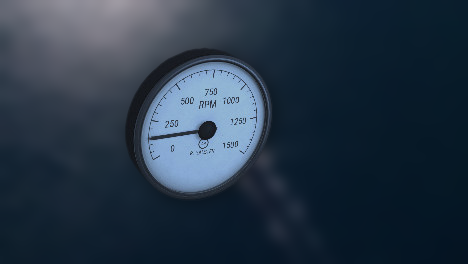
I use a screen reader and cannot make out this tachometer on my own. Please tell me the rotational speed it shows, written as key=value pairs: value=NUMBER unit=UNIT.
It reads value=150 unit=rpm
